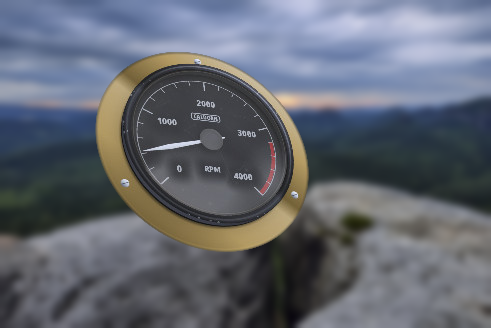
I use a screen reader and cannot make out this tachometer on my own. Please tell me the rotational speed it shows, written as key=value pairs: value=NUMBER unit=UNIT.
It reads value=400 unit=rpm
